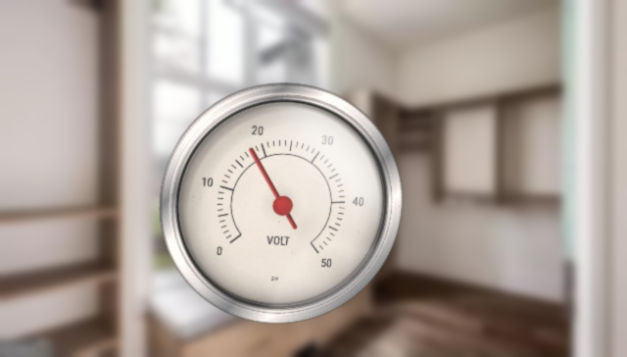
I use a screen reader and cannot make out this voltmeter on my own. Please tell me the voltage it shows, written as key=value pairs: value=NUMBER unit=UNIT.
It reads value=18 unit=V
